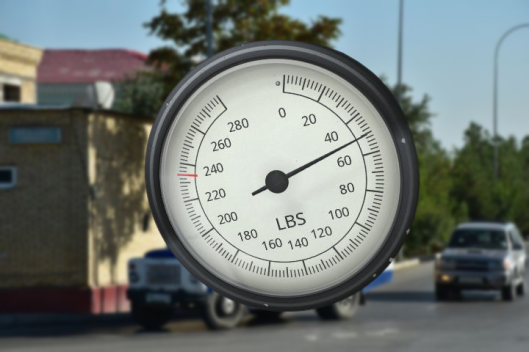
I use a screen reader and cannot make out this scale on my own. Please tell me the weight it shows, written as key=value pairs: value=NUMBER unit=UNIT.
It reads value=50 unit=lb
